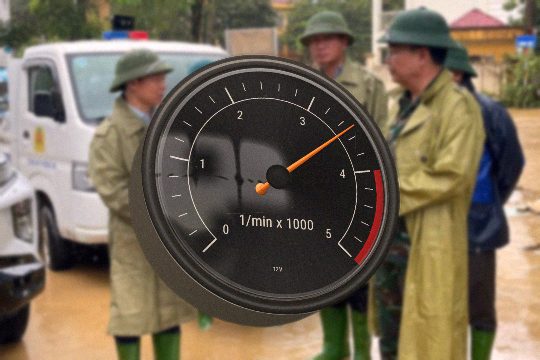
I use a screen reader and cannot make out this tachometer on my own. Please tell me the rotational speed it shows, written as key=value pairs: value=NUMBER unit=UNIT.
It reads value=3500 unit=rpm
